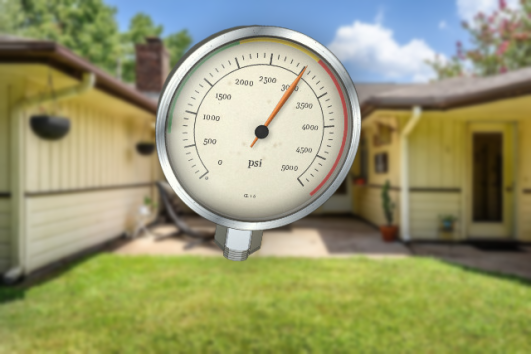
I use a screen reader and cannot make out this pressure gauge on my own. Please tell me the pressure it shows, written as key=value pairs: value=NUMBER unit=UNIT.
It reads value=3000 unit=psi
